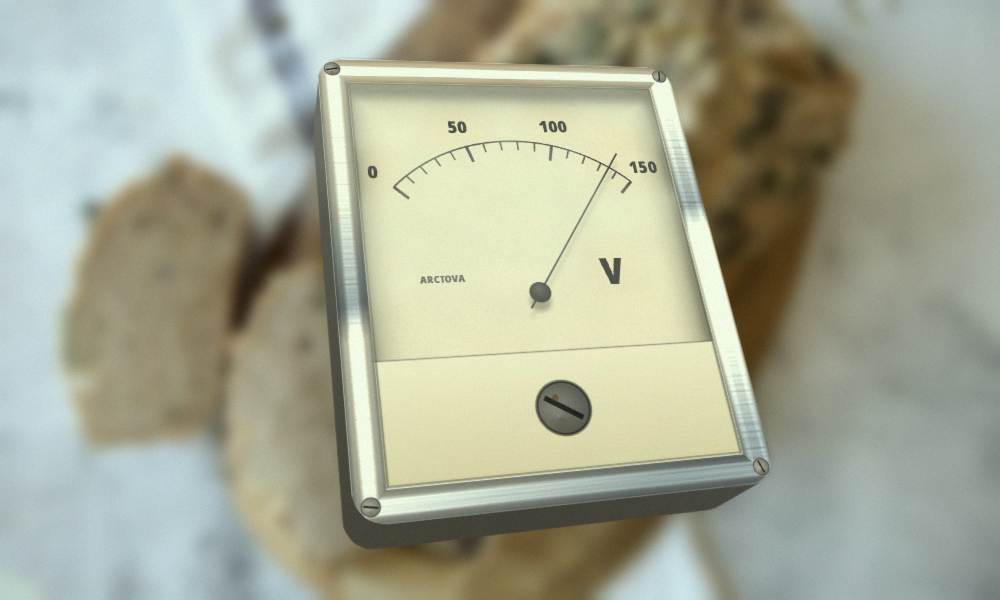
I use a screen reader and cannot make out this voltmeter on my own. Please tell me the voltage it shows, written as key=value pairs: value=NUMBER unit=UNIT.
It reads value=135 unit=V
